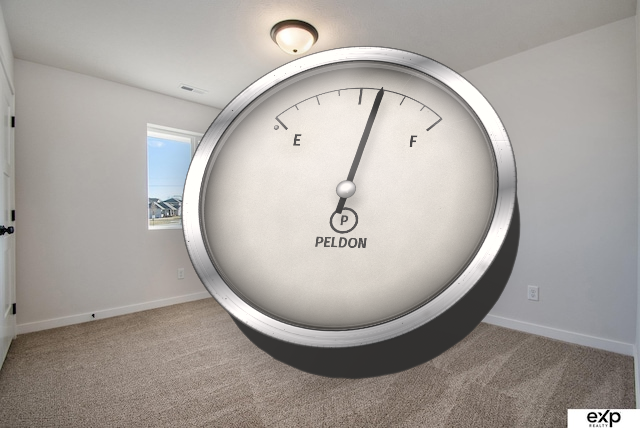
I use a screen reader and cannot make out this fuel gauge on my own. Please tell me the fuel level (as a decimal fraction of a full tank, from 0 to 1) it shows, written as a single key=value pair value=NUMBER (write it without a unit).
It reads value=0.625
